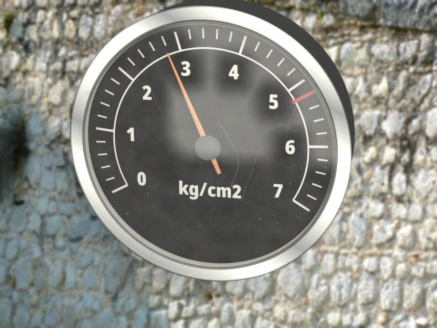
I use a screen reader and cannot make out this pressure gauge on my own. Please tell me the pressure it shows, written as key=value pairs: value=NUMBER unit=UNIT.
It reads value=2.8 unit=kg/cm²
